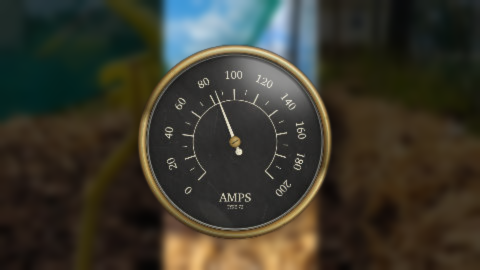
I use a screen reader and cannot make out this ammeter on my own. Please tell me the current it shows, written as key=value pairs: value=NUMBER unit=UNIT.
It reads value=85 unit=A
